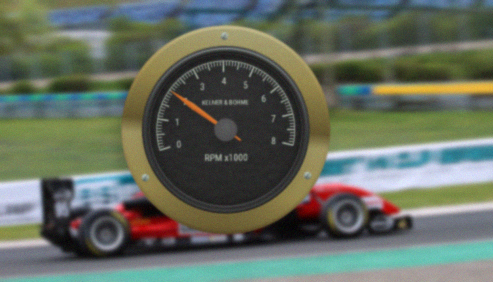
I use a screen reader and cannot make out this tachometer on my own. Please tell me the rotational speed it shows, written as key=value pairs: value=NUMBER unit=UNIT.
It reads value=2000 unit=rpm
